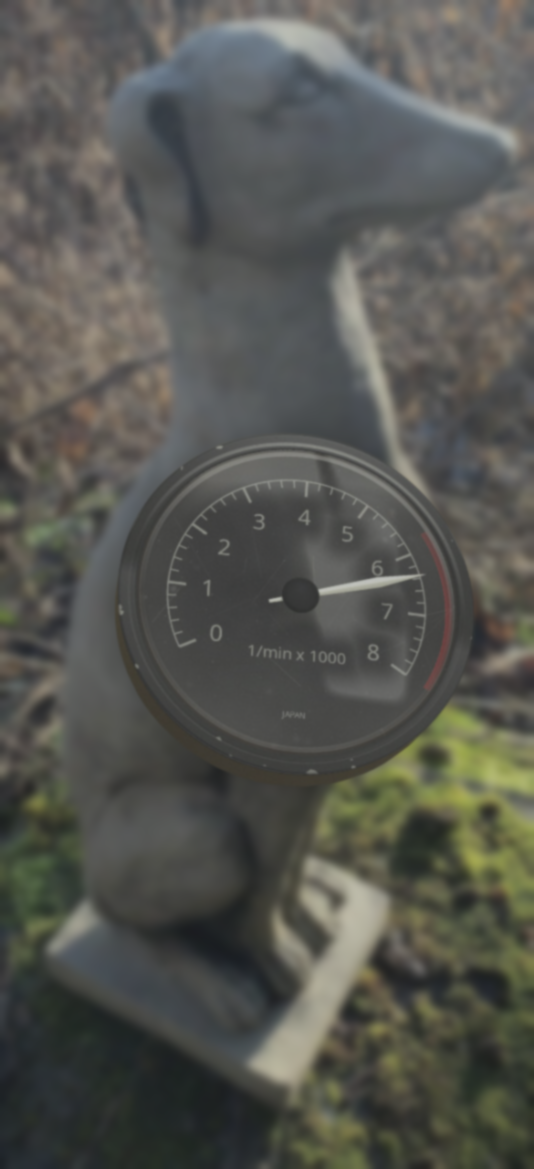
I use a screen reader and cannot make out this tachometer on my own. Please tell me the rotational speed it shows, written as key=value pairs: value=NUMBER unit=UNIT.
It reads value=6400 unit=rpm
